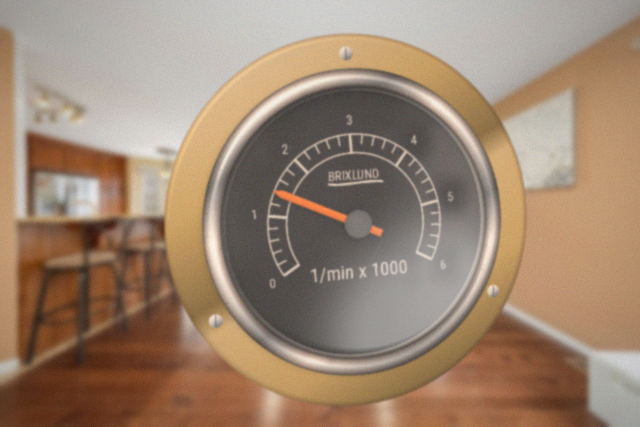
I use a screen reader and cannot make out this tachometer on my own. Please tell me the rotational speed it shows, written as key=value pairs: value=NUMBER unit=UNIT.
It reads value=1400 unit=rpm
